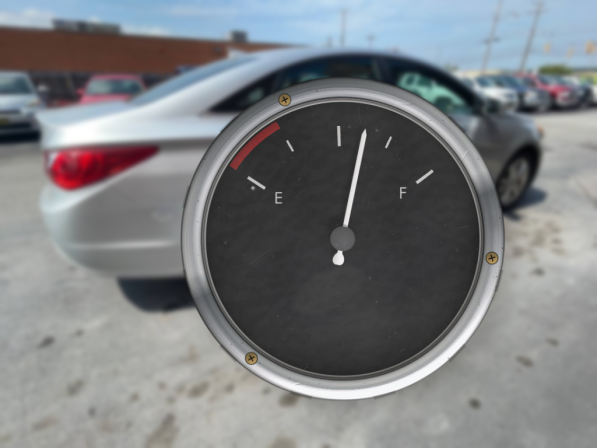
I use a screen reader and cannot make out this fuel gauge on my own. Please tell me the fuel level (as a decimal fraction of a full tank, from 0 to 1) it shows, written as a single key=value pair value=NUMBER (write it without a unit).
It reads value=0.625
